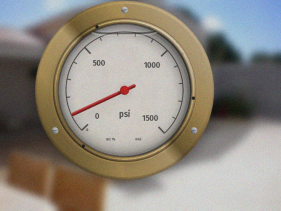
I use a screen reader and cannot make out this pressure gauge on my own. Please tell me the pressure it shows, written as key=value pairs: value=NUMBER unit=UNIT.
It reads value=100 unit=psi
